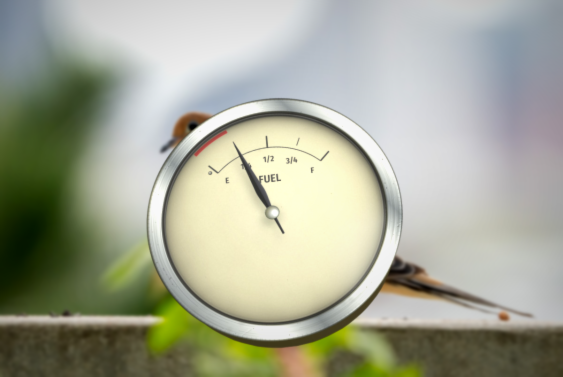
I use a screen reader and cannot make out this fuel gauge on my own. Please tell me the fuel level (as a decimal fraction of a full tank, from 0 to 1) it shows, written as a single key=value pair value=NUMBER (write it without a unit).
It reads value=0.25
